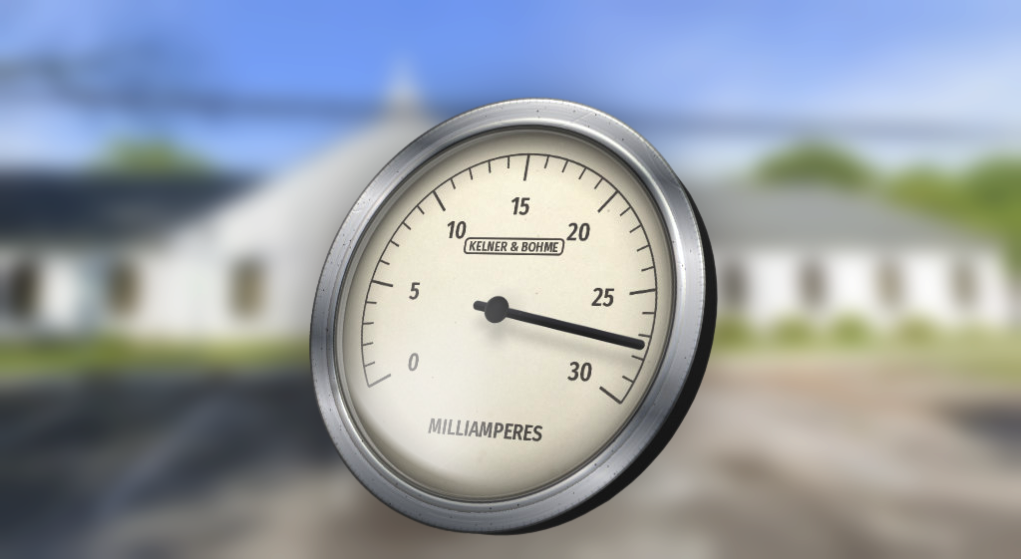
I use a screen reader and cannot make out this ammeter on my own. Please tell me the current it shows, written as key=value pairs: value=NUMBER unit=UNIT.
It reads value=27.5 unit=mA
